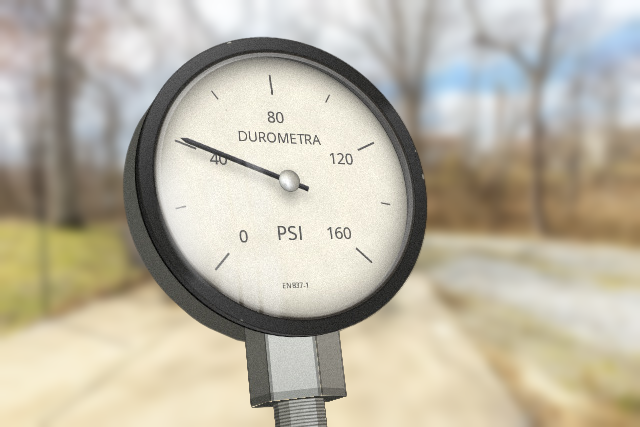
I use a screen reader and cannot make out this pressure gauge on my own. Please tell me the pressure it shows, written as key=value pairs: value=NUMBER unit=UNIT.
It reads value=40 unit=psi
